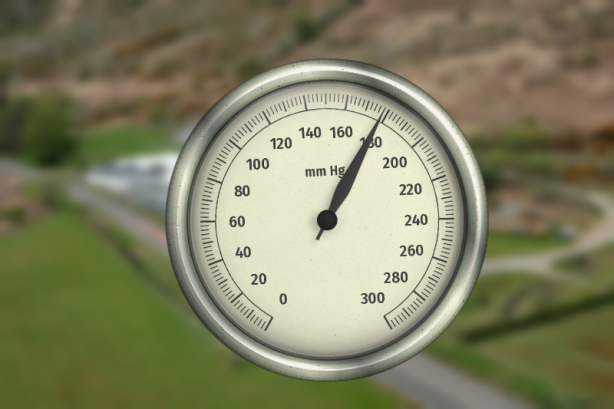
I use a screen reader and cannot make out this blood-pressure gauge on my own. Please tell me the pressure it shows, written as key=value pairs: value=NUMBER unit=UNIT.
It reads value=178 unit=mmHg
